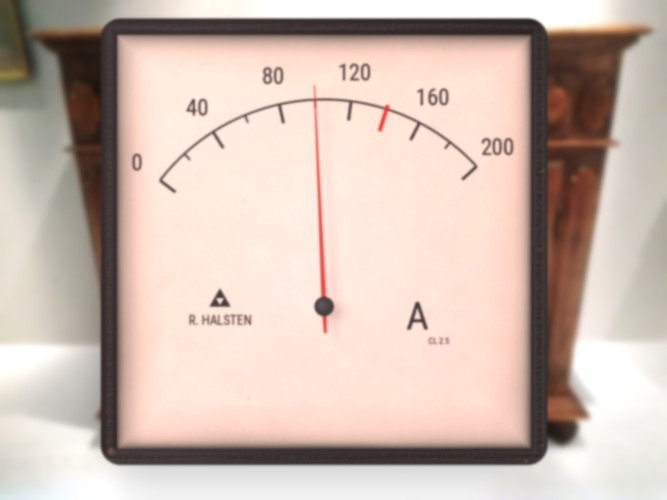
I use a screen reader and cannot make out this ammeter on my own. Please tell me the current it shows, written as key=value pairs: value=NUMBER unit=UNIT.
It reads value=100 unit=A
